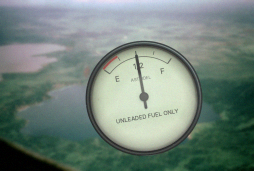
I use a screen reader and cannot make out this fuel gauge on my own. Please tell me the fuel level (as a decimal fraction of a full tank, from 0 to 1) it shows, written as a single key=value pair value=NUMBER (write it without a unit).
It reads value=0.5
